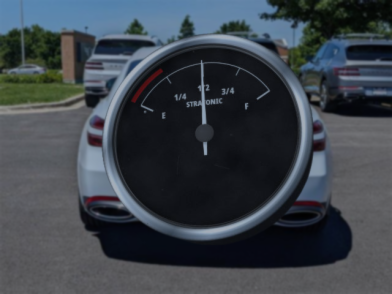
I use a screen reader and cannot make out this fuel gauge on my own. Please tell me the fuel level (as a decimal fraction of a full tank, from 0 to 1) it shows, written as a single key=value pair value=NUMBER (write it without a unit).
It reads value=0.5
